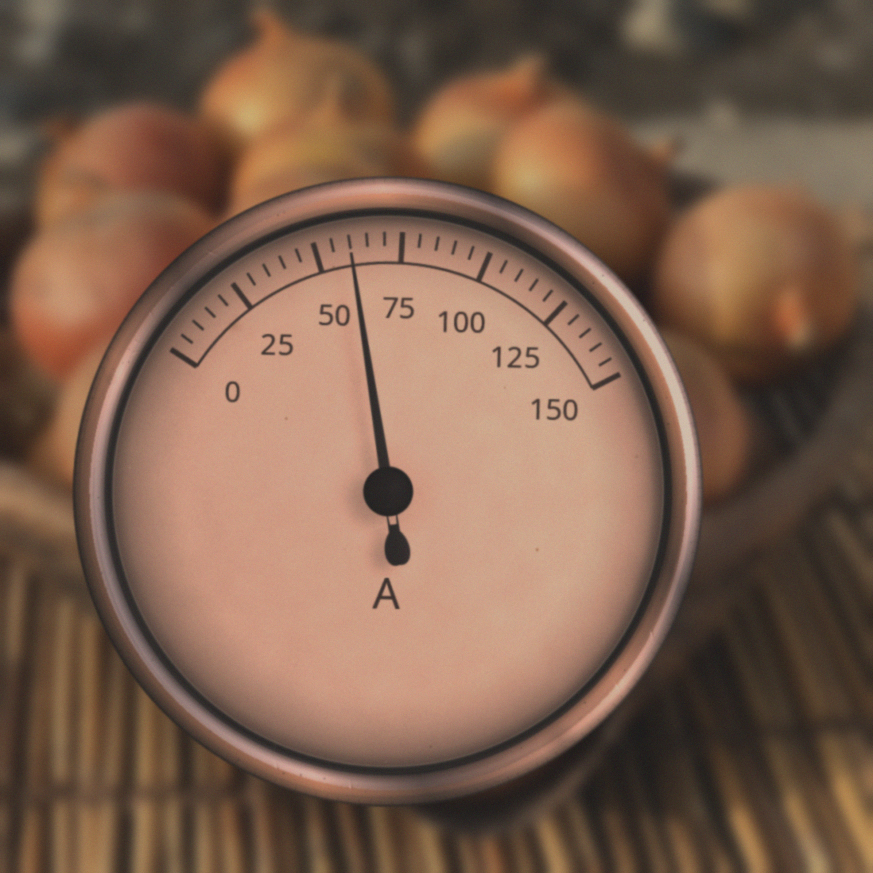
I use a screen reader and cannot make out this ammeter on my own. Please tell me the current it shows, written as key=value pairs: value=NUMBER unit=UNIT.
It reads value=60 unit=A
